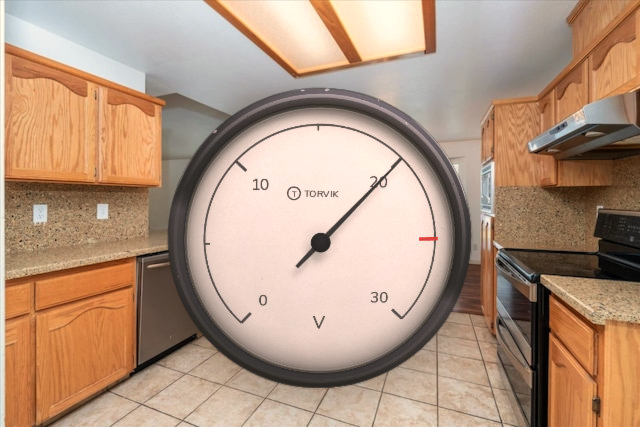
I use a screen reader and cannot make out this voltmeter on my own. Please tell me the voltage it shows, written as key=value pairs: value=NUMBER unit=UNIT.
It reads value=20 unit=V
